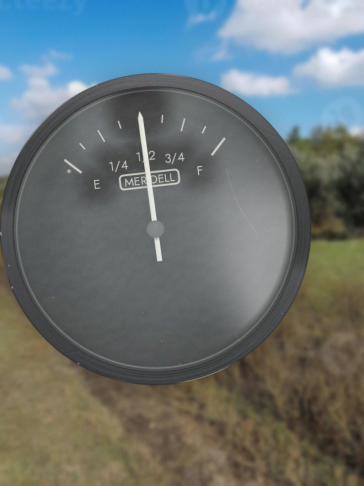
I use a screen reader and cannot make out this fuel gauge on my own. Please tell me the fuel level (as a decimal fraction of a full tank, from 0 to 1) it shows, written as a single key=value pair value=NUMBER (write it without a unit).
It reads value=0.5
